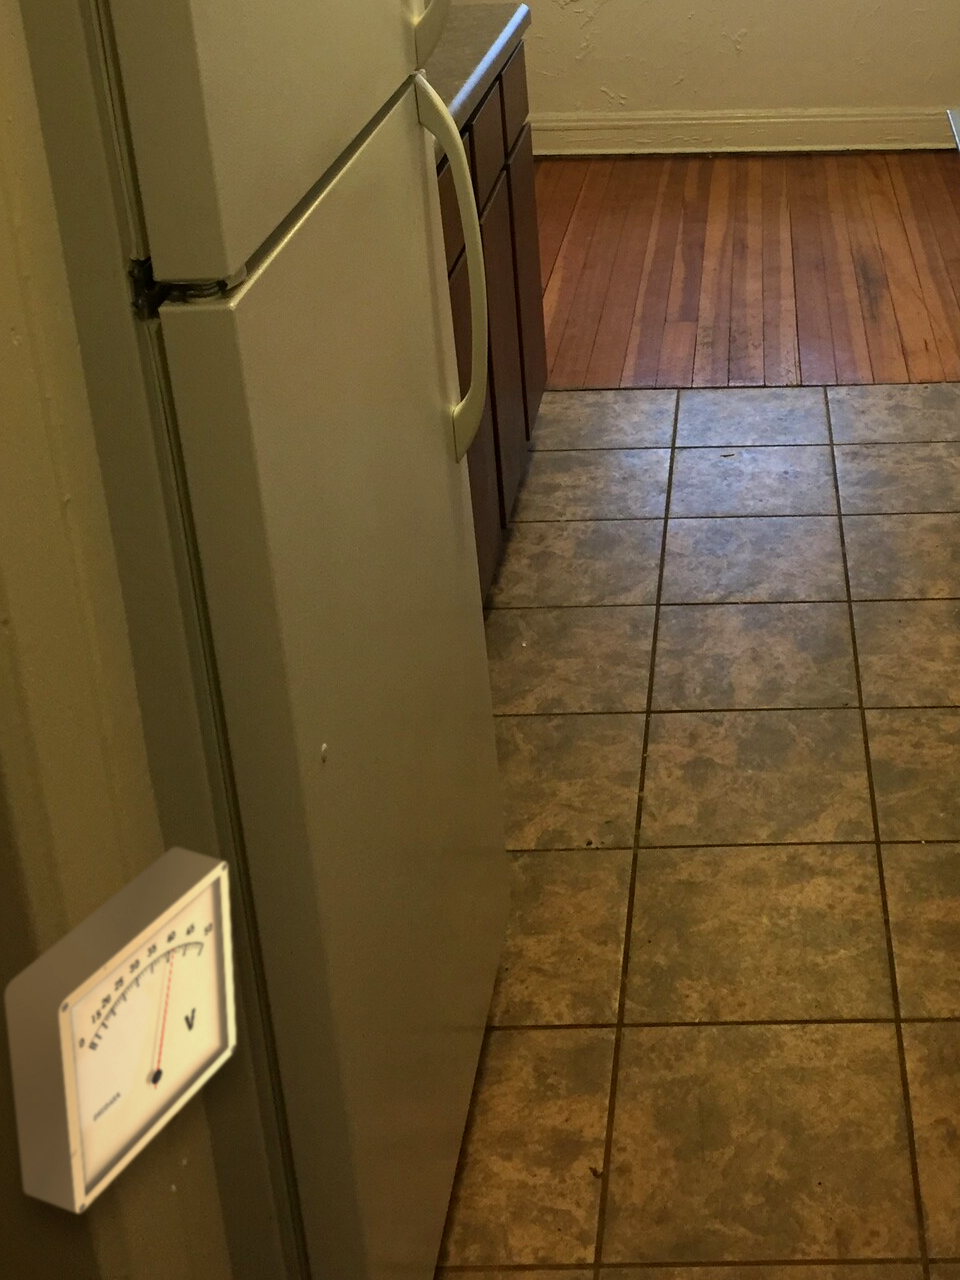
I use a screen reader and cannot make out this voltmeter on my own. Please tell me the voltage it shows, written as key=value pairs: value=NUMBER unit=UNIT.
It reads value=40 unit=V
